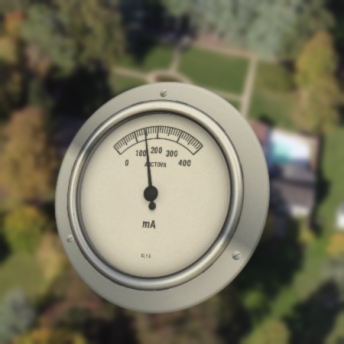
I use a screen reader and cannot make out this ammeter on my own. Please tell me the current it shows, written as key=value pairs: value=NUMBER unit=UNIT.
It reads value=150 unit=mA
